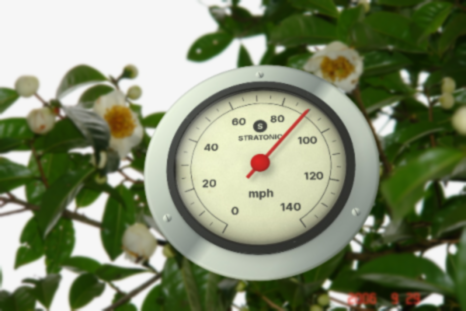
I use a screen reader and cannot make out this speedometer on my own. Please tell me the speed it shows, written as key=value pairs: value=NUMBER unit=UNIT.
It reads value=90 unit=mph
